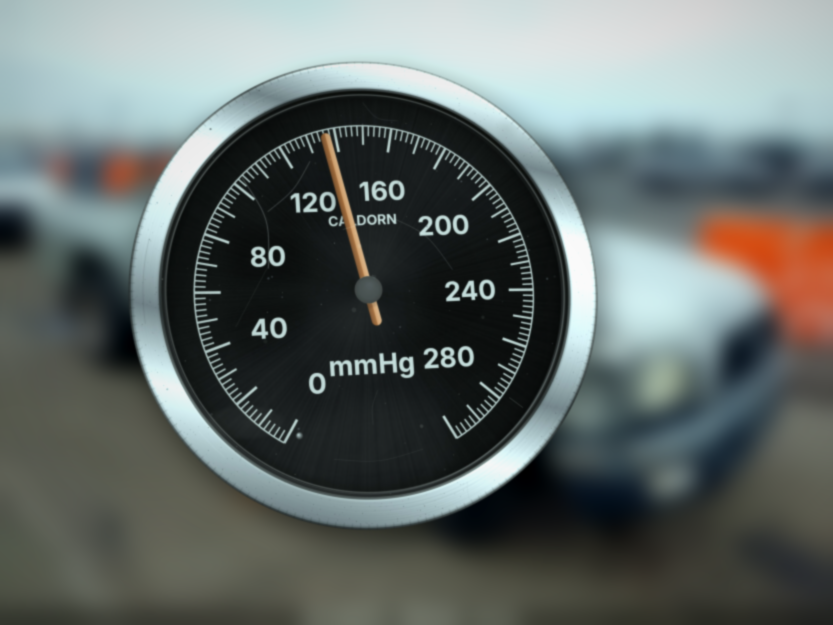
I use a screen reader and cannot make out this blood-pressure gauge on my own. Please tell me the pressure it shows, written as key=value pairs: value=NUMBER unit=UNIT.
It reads value=136 unit=mmHg
